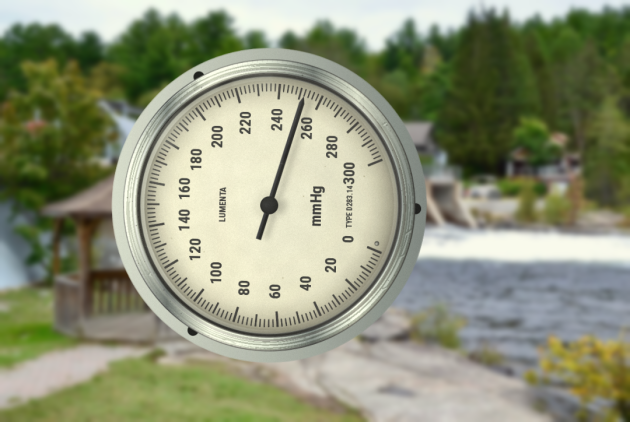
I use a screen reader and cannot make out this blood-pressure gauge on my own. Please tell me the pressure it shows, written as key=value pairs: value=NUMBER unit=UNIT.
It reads value=252 unit=mmHg
